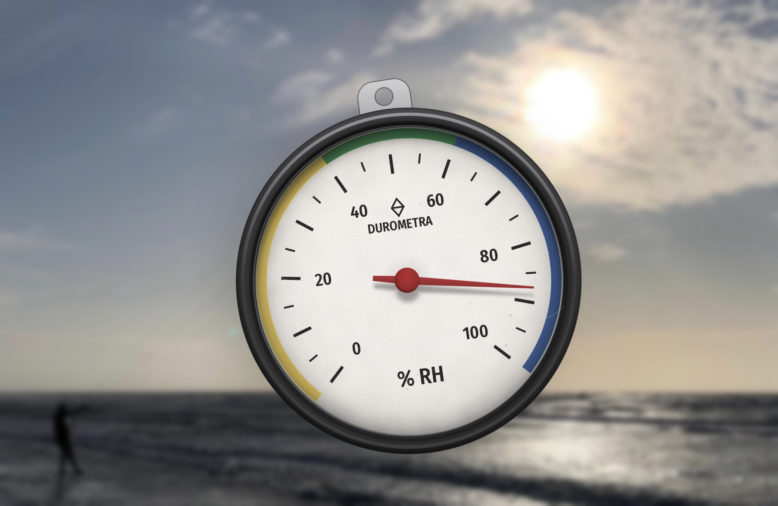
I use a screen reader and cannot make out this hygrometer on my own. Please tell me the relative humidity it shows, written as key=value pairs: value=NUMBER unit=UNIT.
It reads value=87.5 unit=%
